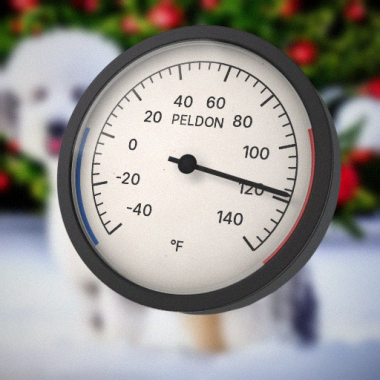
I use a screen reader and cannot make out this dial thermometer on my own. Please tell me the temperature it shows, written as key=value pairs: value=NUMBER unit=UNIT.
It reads value=118 unit=°F
